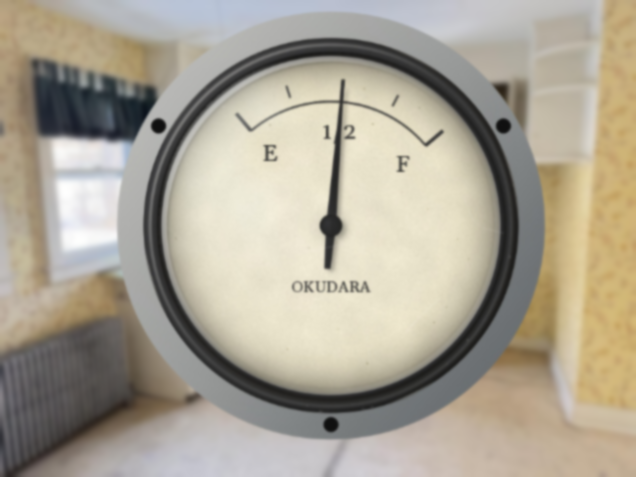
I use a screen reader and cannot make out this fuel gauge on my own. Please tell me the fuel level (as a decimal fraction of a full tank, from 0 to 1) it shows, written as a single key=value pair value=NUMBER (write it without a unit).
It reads value=0.5
